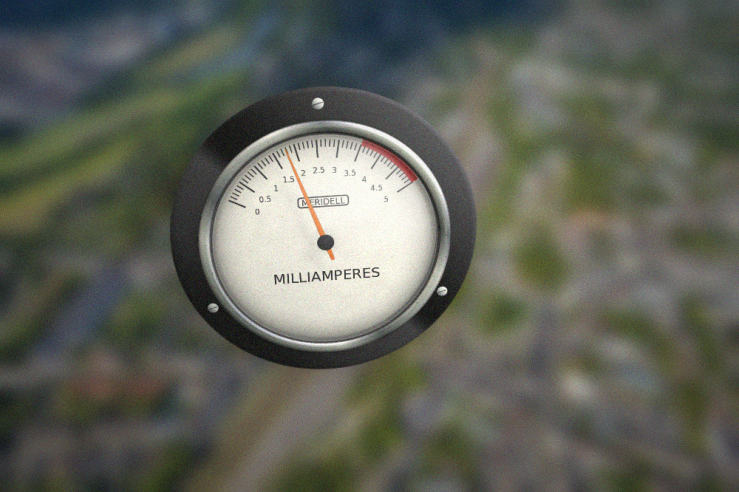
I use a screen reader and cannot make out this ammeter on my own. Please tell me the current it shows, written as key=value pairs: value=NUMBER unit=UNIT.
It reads value=1.8 unit=mA
